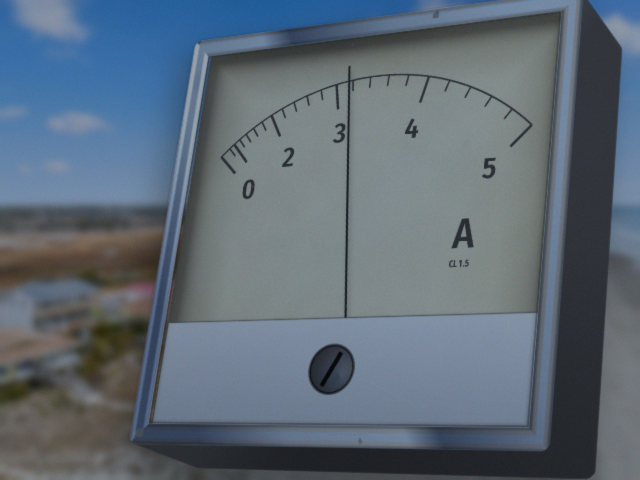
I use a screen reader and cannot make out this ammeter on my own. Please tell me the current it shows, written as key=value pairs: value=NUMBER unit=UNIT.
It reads value=3.2 unit=A
